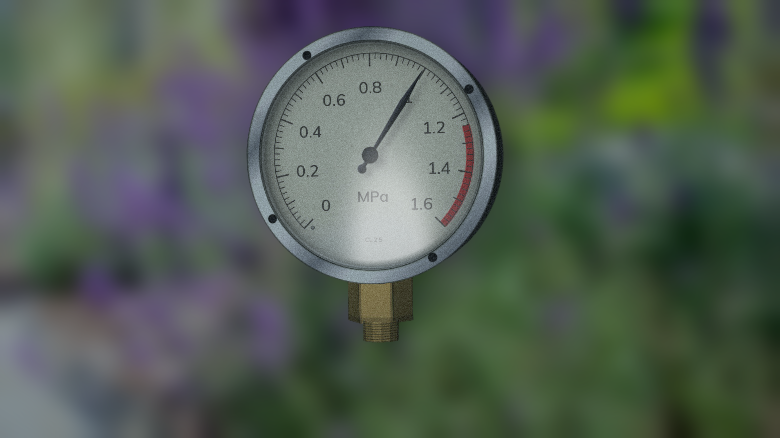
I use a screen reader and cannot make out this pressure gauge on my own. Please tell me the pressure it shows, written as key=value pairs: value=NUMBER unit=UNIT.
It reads value=1 unit=MPa
